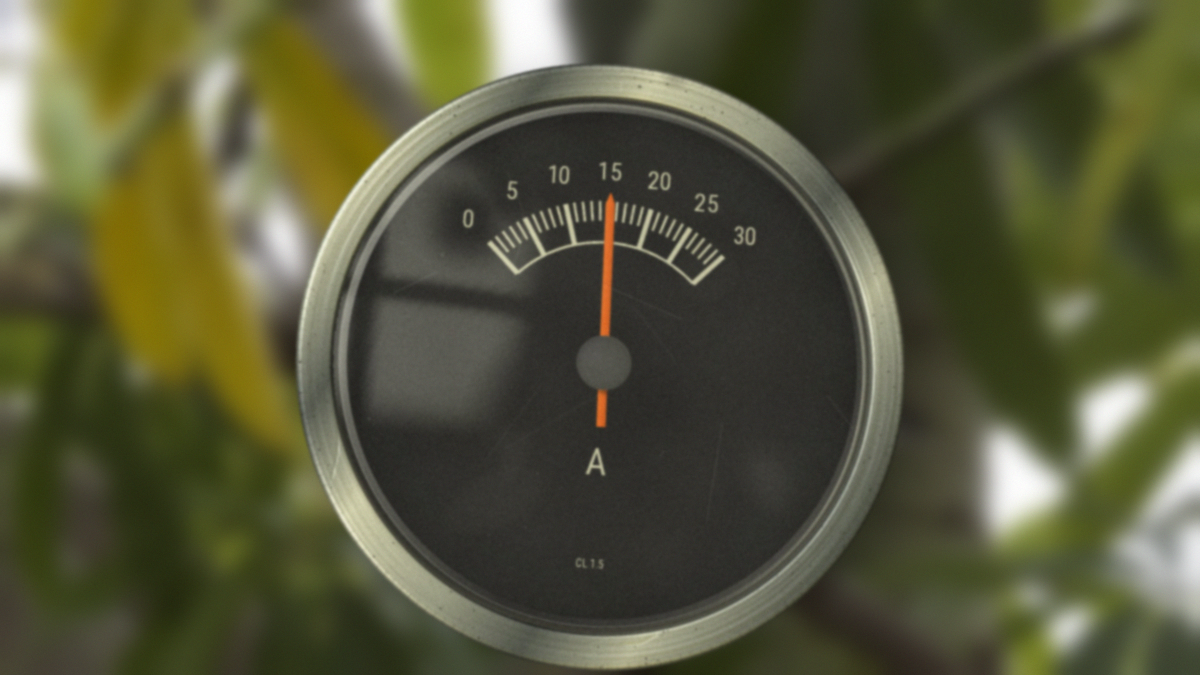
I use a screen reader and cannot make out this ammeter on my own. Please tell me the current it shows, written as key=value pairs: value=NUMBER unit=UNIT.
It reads value=15 unit=A
